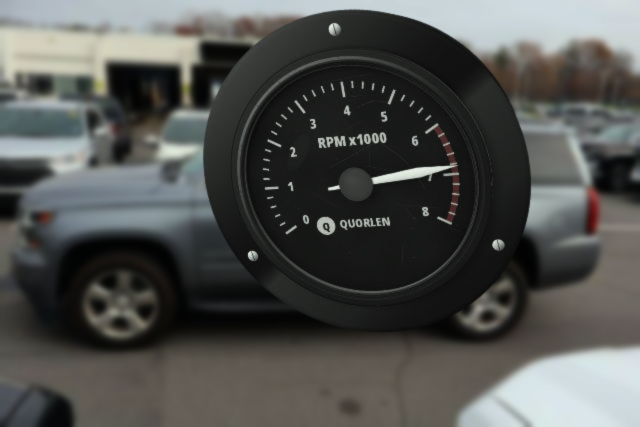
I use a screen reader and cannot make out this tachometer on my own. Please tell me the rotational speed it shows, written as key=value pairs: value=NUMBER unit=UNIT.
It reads value=6800 unit=rpm
